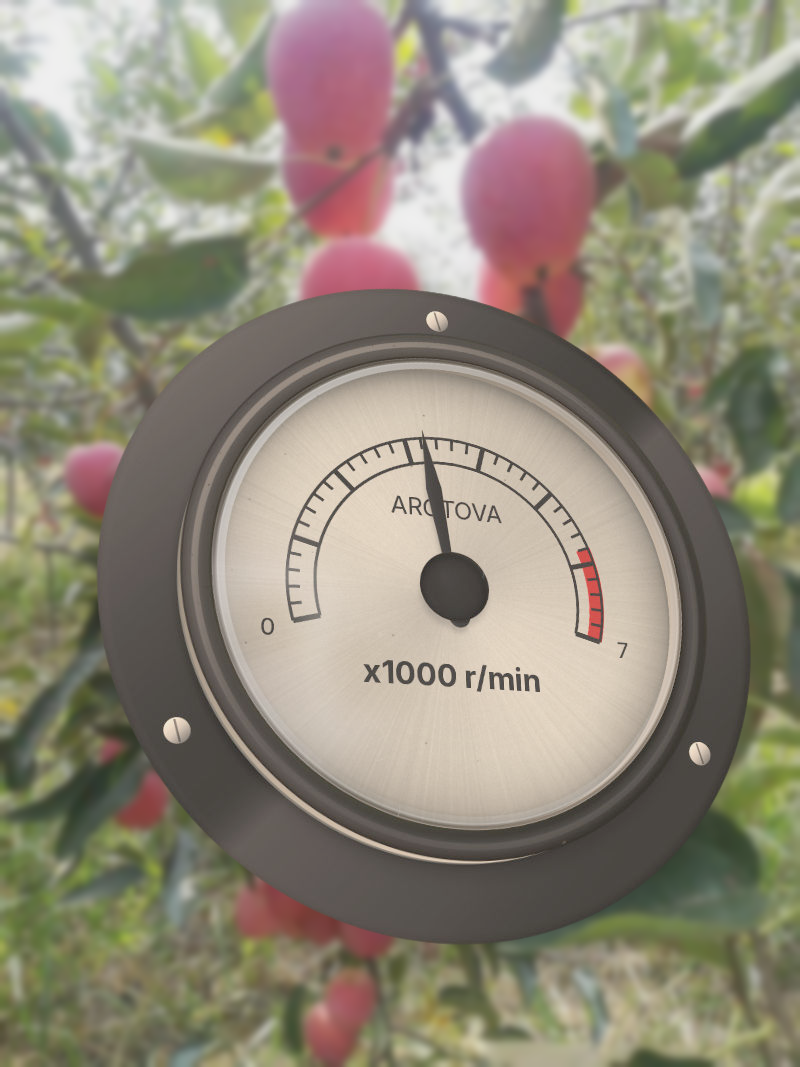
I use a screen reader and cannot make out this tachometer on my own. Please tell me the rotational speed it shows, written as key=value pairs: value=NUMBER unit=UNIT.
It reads value=3200 unit=rpm
